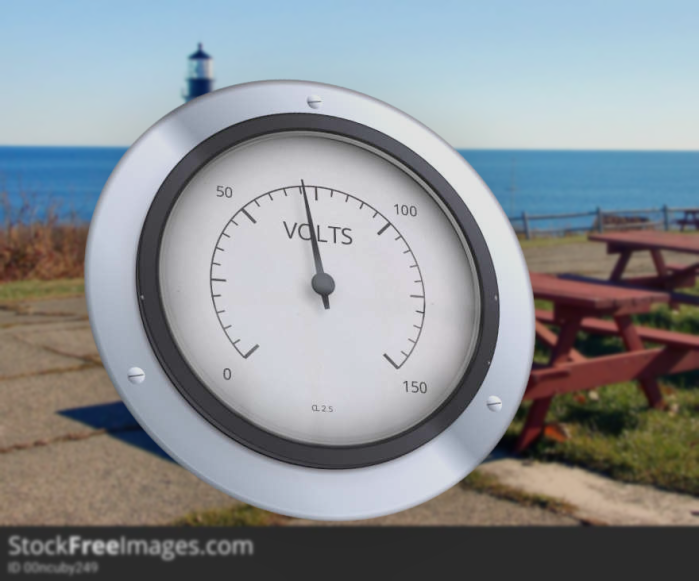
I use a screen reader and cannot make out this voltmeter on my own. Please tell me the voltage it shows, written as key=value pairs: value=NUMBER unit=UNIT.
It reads value=70 unit=V
